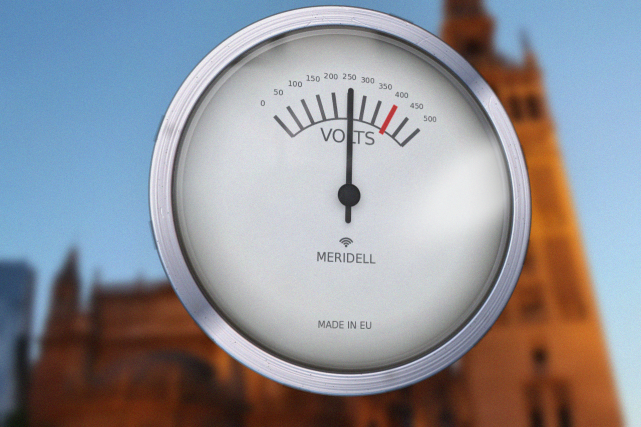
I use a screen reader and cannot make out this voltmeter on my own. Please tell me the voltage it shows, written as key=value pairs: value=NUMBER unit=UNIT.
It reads value=250 unit=V
